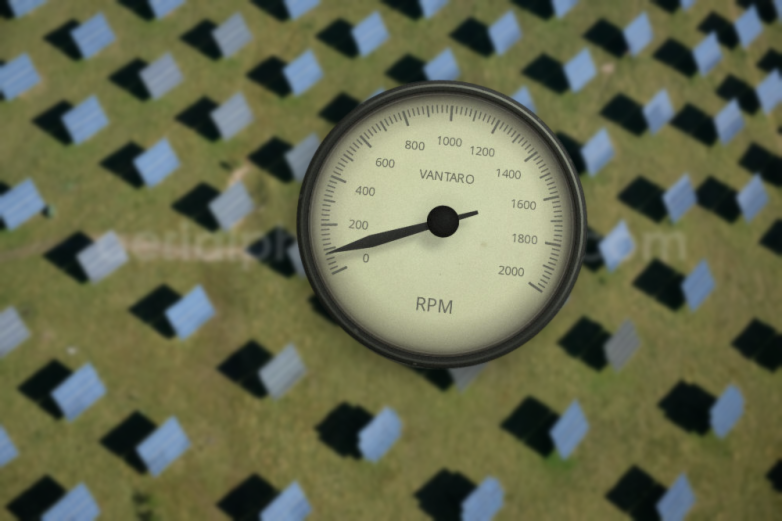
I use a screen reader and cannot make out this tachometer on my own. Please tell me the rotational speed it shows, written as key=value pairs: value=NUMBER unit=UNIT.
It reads value=80 unit=rpm
